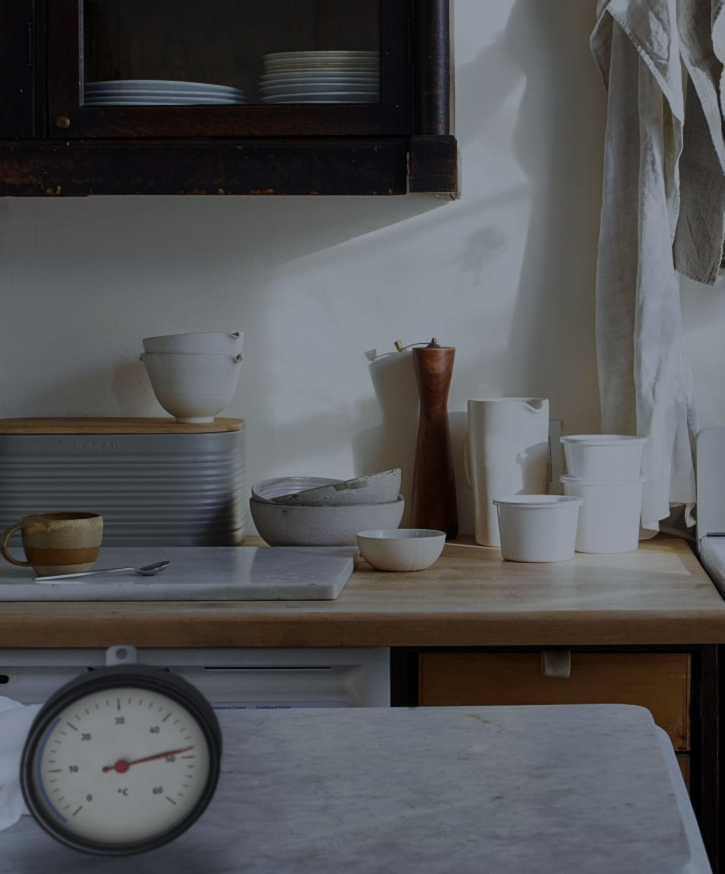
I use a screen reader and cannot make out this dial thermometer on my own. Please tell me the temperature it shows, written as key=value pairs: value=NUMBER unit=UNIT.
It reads value=48 unit=°C
